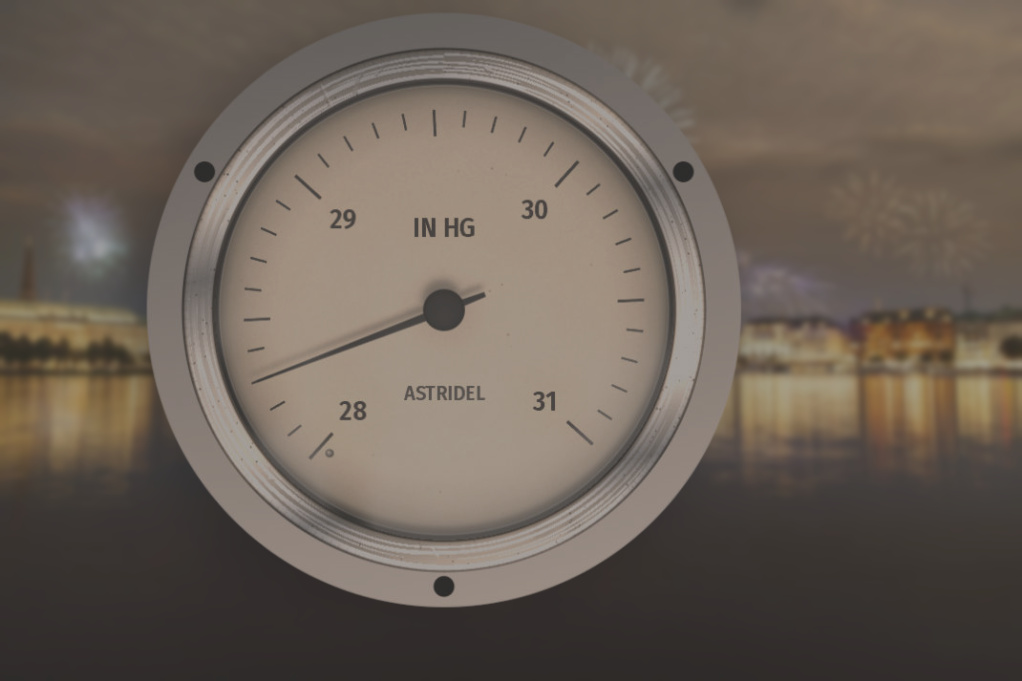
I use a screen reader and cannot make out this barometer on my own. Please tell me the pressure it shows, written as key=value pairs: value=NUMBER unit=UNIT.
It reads value=28.3 unit=inHg
